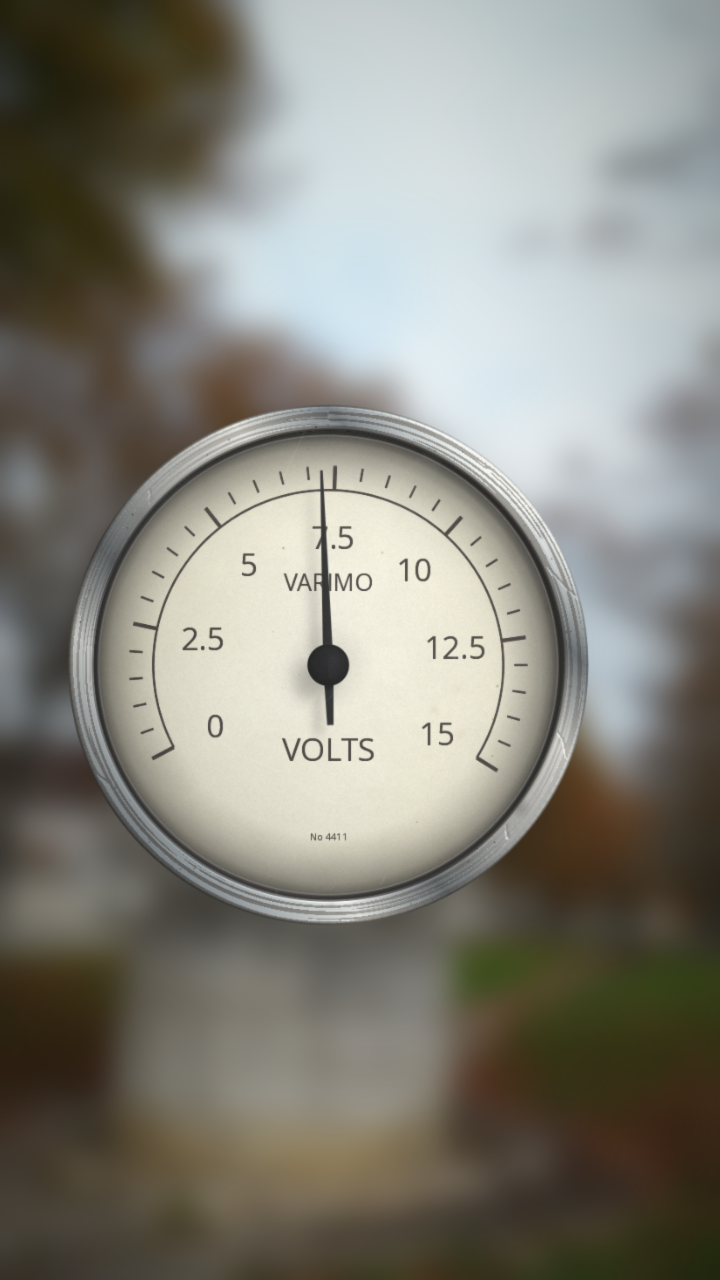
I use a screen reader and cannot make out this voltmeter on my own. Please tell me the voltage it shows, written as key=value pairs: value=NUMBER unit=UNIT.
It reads value=7.25 unit=V
